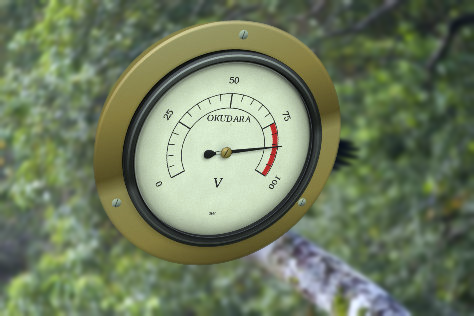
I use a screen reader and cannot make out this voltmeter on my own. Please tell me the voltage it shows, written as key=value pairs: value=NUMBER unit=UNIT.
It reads value=85 unit=V
